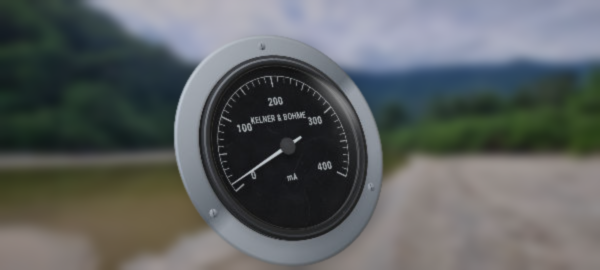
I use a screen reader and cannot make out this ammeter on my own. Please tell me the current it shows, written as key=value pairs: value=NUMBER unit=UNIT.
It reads value=10 unit=mA
